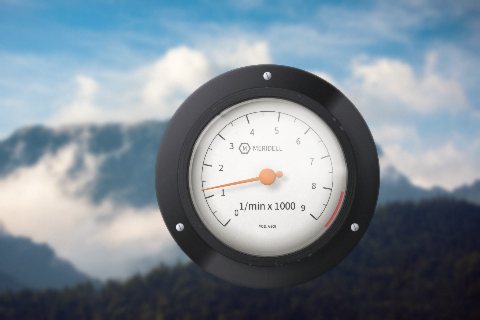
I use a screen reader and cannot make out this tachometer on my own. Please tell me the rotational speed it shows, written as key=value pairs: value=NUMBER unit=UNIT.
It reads value=1250 unit=rpm
